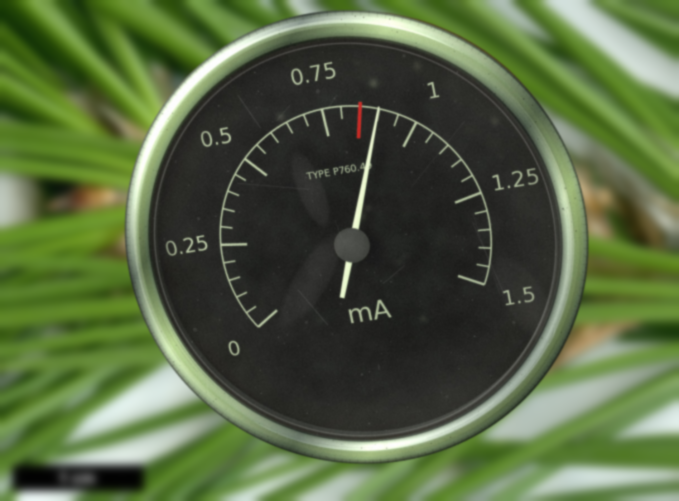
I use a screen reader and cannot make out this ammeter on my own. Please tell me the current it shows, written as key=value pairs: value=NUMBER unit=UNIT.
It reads value=0.9 unit=mA
